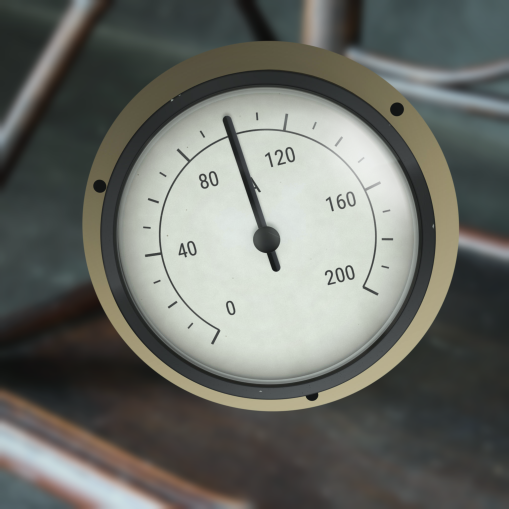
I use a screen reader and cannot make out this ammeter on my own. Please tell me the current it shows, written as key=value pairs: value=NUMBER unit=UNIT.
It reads value=100 unit=A
